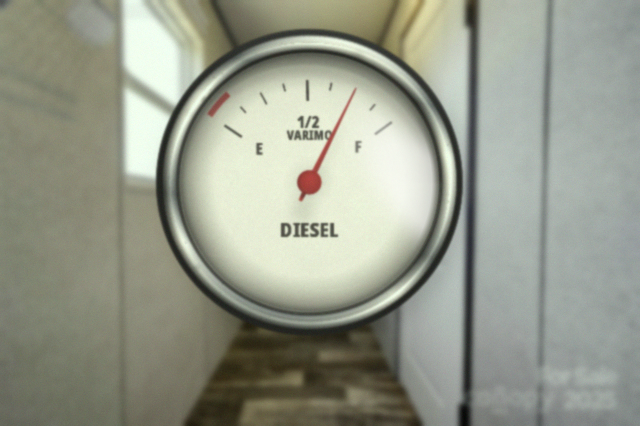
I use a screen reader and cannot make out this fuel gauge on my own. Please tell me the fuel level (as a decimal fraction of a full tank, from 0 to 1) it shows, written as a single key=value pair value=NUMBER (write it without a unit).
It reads value=0.75
